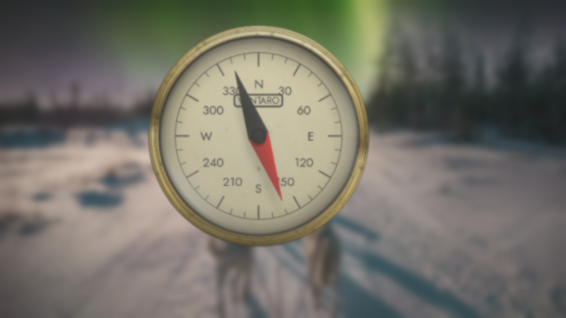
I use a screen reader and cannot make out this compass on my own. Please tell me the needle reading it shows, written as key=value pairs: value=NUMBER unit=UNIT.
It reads value=160 unit=°
